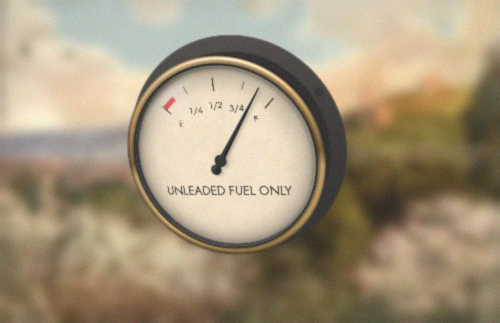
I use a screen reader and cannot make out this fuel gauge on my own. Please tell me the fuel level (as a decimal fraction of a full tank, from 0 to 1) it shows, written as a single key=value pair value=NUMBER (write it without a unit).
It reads value=0.875
